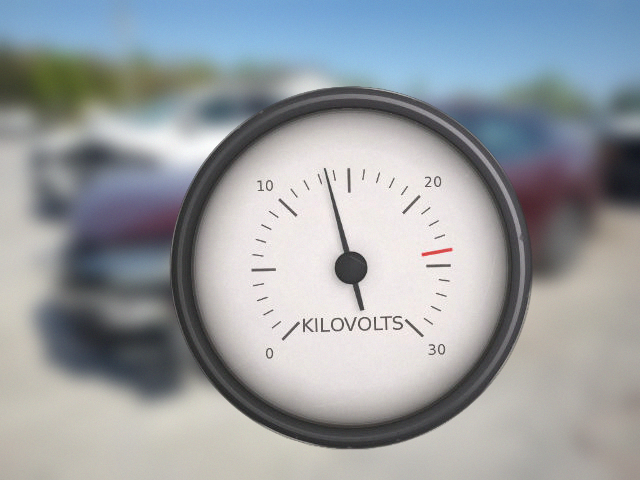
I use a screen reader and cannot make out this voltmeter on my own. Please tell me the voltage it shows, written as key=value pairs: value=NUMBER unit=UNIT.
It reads value=13.5 unit=kV
